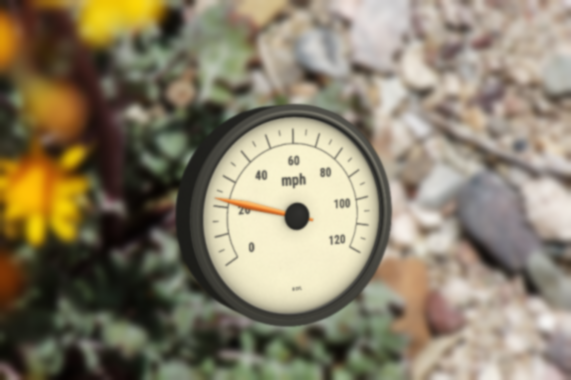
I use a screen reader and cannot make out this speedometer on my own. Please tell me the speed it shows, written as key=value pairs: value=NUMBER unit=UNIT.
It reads value=22.5 unit=mph
